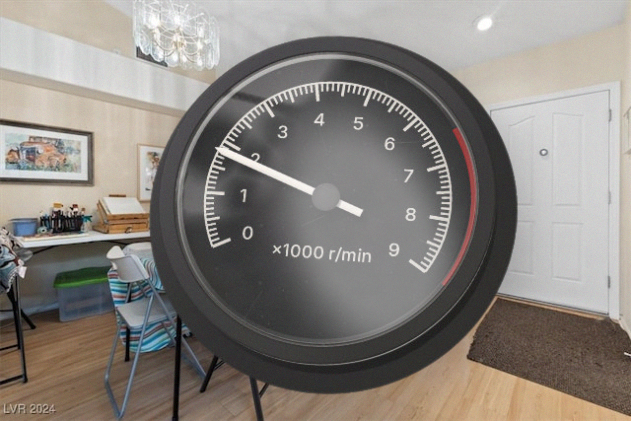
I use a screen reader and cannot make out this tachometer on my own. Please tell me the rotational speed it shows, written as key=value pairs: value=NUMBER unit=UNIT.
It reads value=1800 unit=rpm
